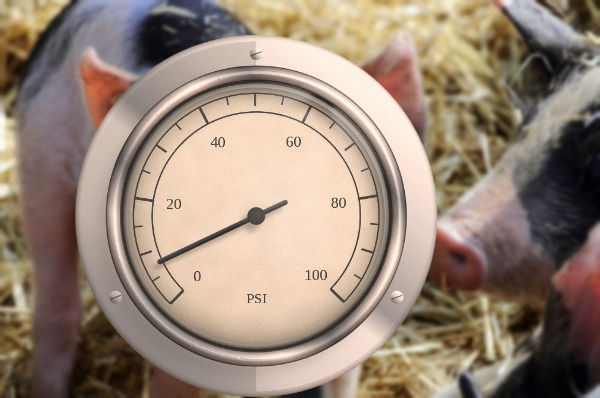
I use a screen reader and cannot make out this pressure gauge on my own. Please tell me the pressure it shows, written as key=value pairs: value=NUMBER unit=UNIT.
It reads value=7.5 unit=psi
